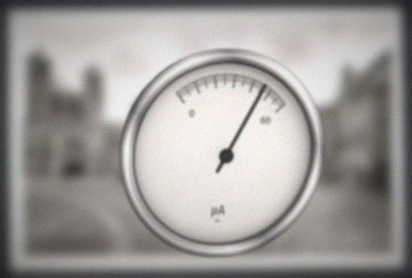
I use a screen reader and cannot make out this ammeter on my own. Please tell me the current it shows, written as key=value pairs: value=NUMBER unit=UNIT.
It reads value=45 unit=µA
